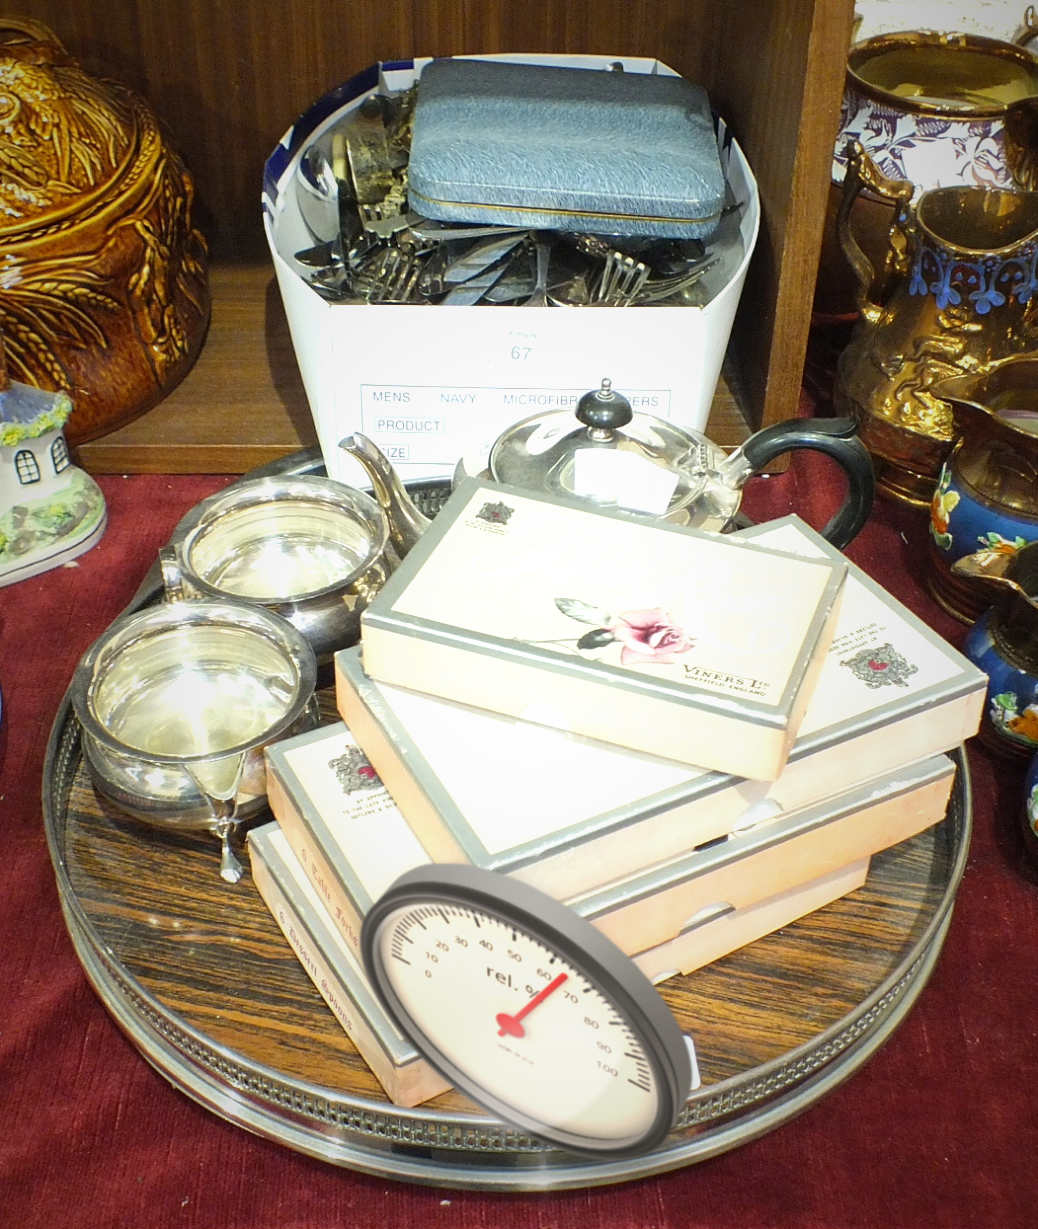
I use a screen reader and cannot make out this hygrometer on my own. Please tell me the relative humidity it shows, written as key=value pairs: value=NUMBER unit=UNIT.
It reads value=64 unit=%
